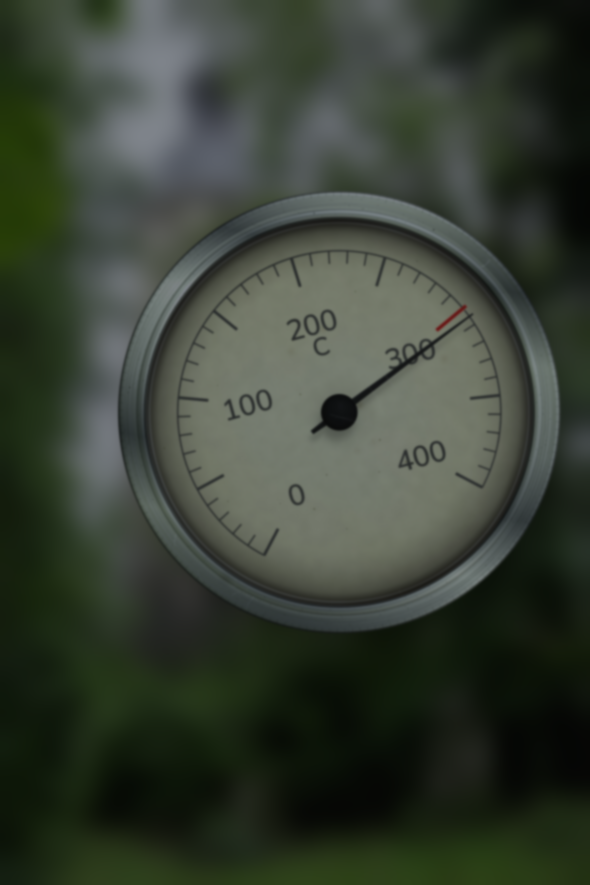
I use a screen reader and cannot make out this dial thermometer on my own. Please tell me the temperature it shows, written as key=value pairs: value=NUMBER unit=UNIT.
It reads value=305 unit=°C
